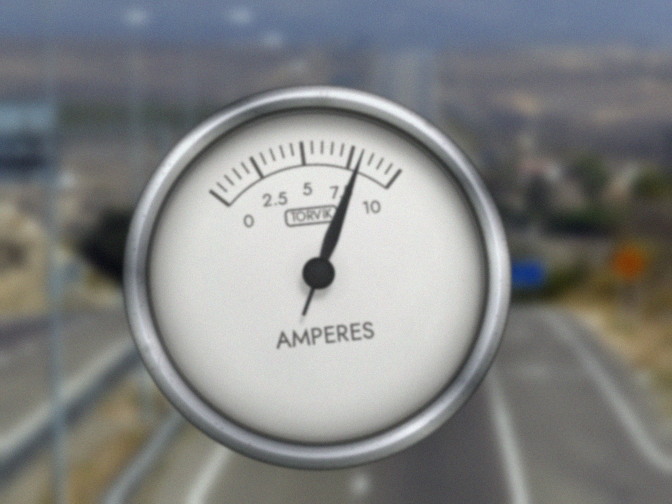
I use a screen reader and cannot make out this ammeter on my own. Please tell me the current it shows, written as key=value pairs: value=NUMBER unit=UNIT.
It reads value=8 unit=A
